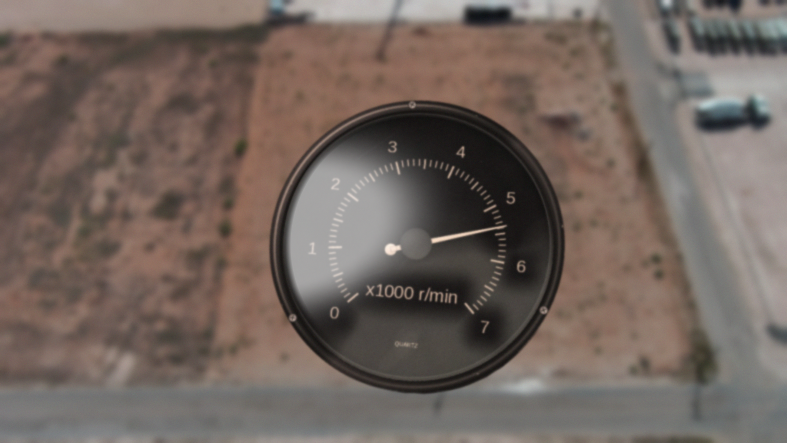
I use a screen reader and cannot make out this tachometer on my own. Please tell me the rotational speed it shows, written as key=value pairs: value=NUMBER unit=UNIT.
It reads value=5400 unit=rpm
